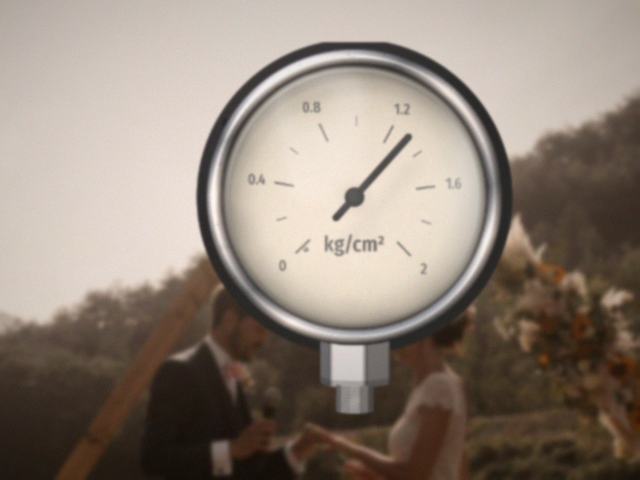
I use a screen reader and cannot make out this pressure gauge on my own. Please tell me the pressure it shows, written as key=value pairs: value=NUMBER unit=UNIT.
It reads value=1.3 unit=kg/cm²
